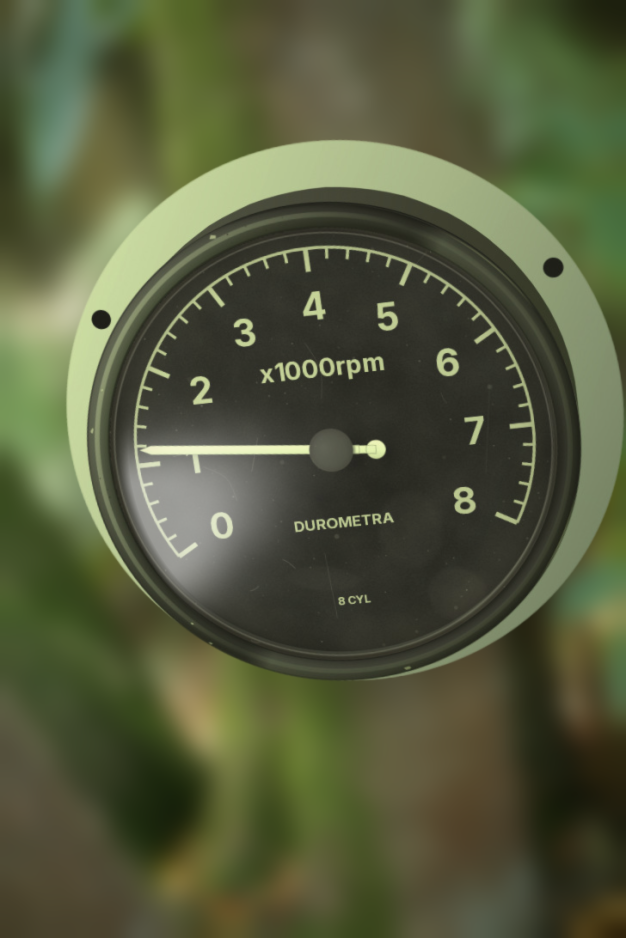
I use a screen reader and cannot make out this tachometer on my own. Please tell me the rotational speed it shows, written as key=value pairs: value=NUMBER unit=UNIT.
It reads value=1200 unit=rpm
